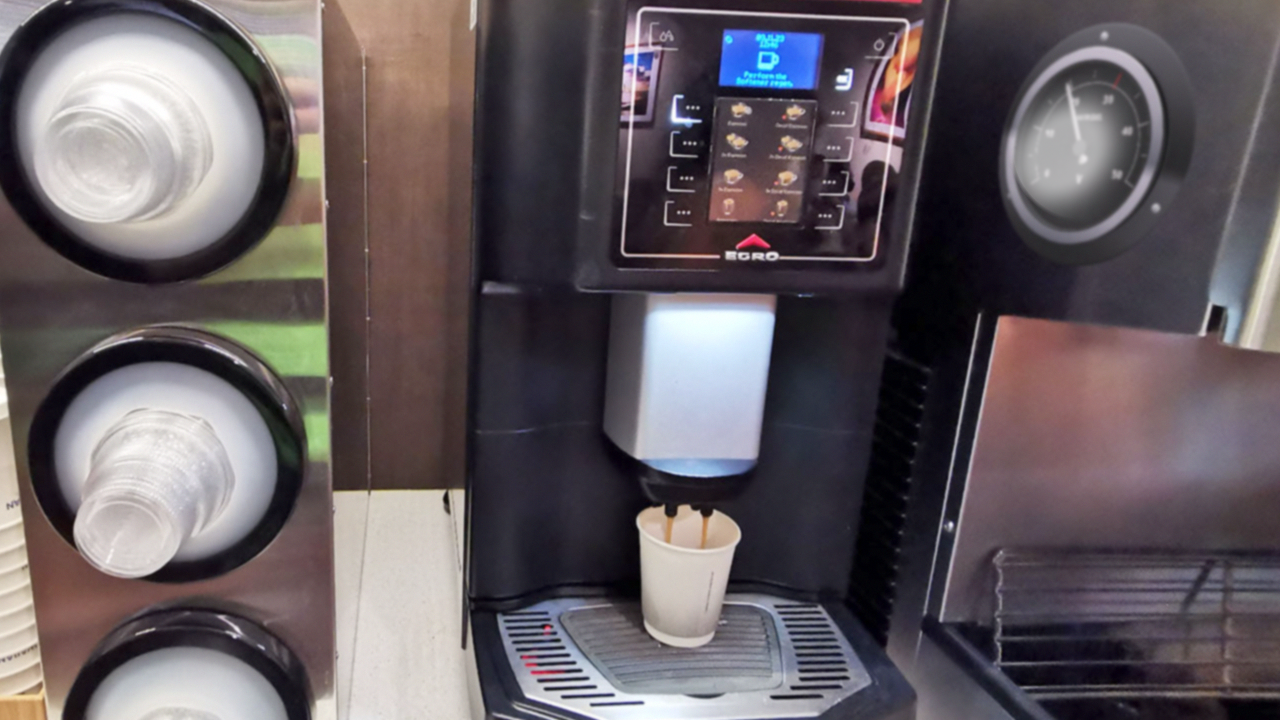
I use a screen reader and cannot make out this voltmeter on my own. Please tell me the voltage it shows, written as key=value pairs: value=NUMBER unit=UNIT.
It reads value=20 unit=V
